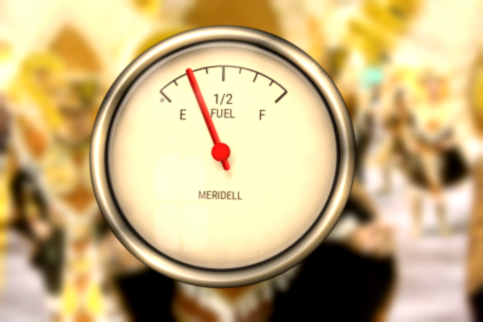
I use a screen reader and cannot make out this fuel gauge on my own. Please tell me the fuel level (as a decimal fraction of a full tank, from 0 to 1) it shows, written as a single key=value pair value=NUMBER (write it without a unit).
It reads value=0.25
